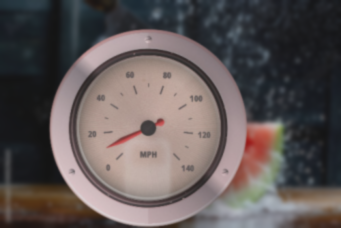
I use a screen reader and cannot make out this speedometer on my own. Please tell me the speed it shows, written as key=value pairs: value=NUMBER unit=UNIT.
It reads value=10 unit=mph
